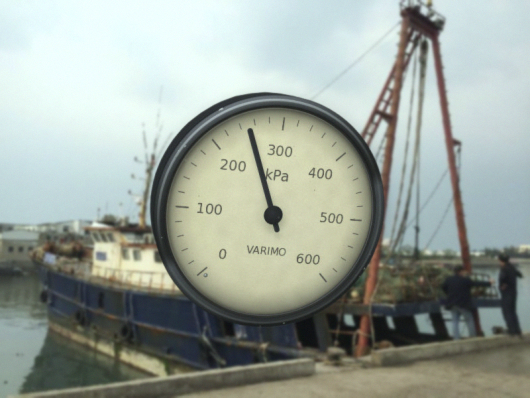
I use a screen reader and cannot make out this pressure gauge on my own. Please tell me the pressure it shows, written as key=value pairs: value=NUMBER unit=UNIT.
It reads value=250 unit=kPa
